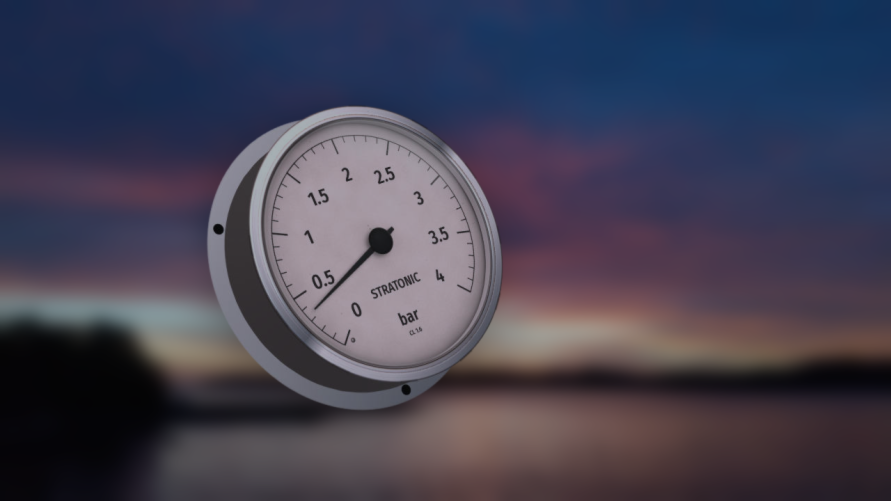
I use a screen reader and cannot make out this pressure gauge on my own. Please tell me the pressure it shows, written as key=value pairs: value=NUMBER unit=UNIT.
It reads value=0.35 unit=bar
